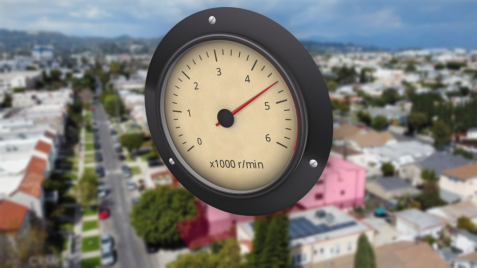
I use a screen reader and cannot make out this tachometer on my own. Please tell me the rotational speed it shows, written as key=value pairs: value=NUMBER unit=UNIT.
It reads value=4600 unit=rpm
